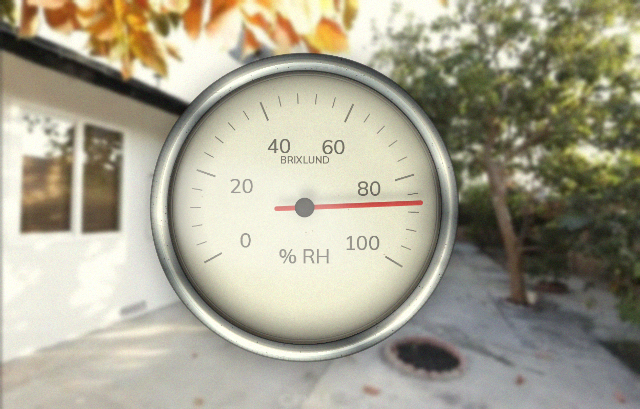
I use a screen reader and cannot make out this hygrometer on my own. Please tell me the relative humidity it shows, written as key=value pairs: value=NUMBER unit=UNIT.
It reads value=86 unit=%
